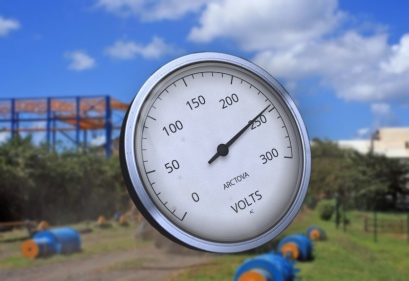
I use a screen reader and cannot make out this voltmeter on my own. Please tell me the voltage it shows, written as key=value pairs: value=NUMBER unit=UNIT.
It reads value=245 unit=V
